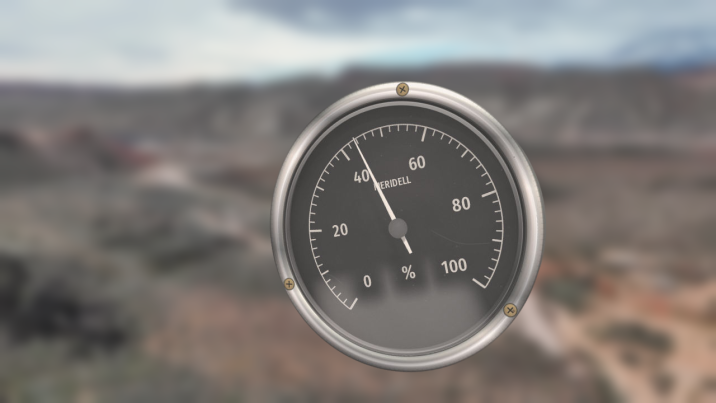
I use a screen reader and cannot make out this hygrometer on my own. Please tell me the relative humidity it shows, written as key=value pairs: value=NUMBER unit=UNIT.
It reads value=44 unit=%
